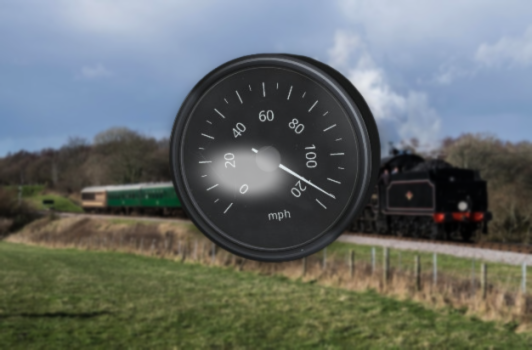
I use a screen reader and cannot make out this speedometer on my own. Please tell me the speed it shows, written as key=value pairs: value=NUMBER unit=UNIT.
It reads value=115 unit=mph
